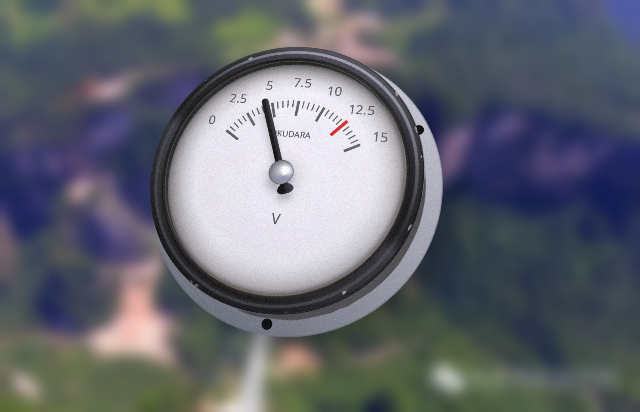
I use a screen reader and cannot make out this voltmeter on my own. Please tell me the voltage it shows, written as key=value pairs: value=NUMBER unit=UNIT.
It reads value=4.5 unit=V
